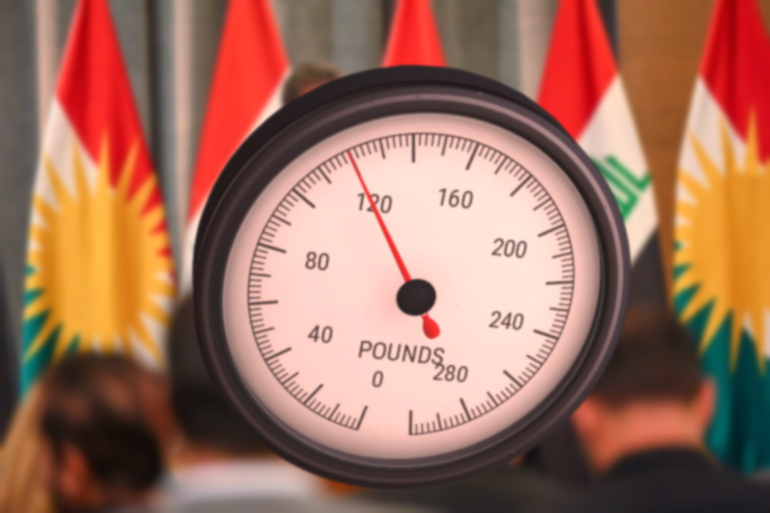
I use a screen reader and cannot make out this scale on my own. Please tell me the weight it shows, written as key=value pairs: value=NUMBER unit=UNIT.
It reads value=120 unit=lb
